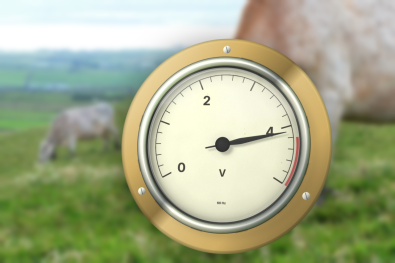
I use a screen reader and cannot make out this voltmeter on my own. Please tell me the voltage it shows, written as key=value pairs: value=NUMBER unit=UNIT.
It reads value=4.1 unit=V
